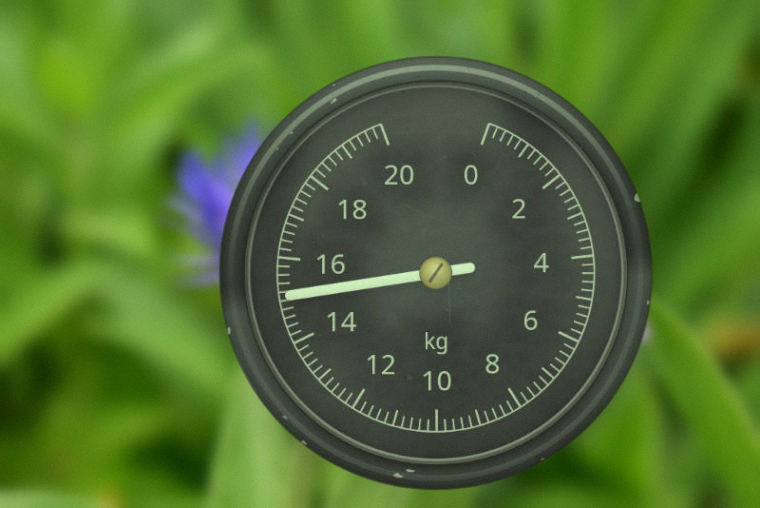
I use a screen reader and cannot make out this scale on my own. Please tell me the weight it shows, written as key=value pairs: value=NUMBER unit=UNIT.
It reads value=15.1 unit=kg
